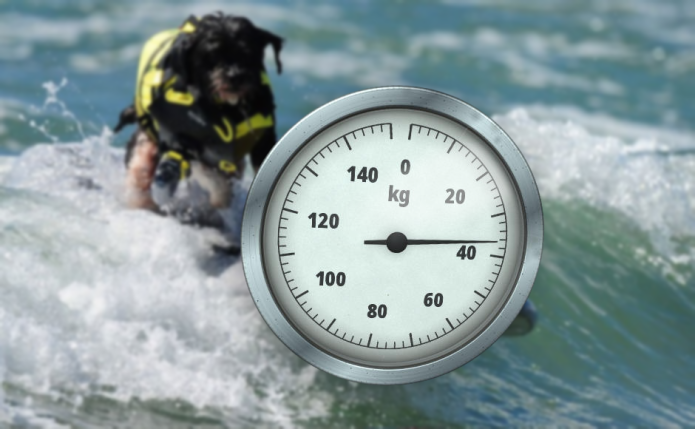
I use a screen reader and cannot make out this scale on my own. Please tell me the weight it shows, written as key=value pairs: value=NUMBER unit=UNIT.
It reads value=36 unit=kg
